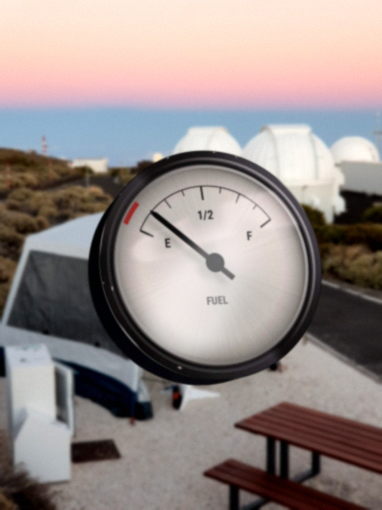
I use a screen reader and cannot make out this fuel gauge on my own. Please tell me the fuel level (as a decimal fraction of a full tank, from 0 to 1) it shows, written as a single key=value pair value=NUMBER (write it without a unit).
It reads value=0.125
